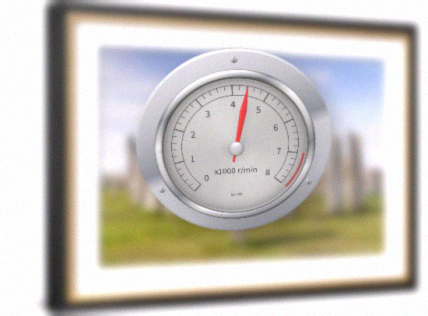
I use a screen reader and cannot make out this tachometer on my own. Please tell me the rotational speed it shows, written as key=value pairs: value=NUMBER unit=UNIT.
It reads value=4400 unit=rpm
